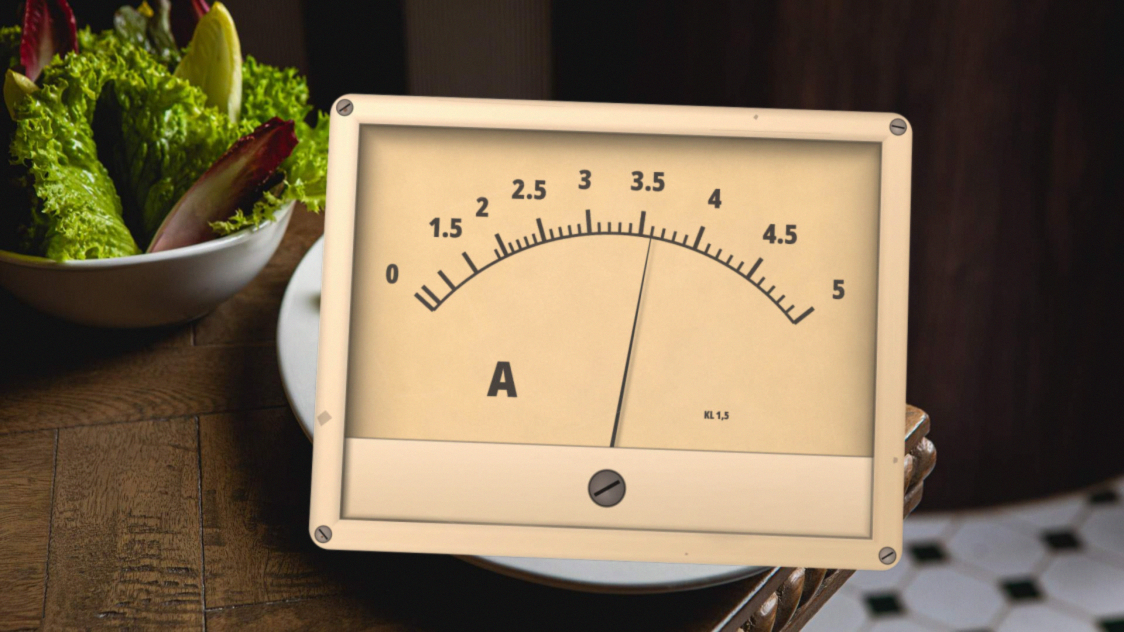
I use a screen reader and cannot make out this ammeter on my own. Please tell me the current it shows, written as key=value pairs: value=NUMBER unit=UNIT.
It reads value=3.6 unit=A
